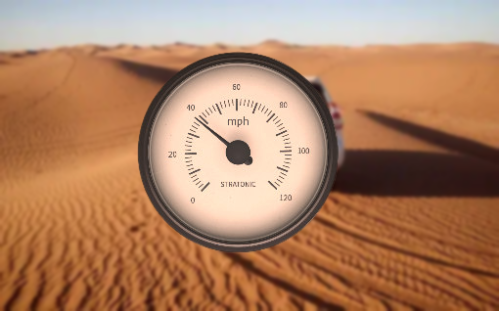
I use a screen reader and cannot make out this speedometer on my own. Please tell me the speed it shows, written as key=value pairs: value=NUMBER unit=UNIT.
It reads value=38 unit=mph
